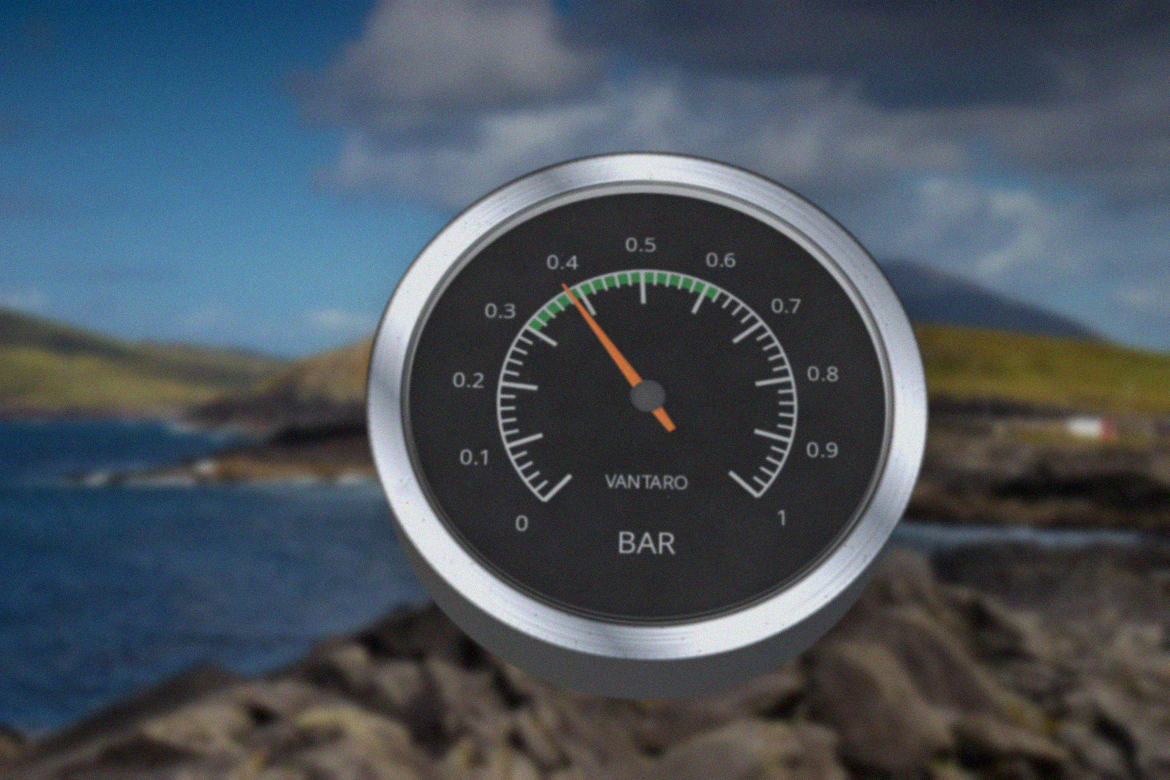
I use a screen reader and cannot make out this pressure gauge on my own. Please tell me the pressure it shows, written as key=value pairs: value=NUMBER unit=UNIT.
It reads value=0.38 unit=bar
